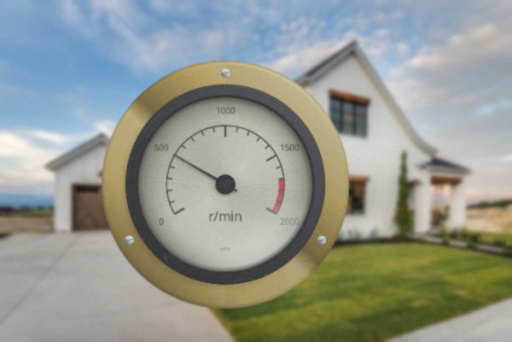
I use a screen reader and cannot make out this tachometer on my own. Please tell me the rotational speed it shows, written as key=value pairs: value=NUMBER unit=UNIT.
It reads value=500 unit=rpm
